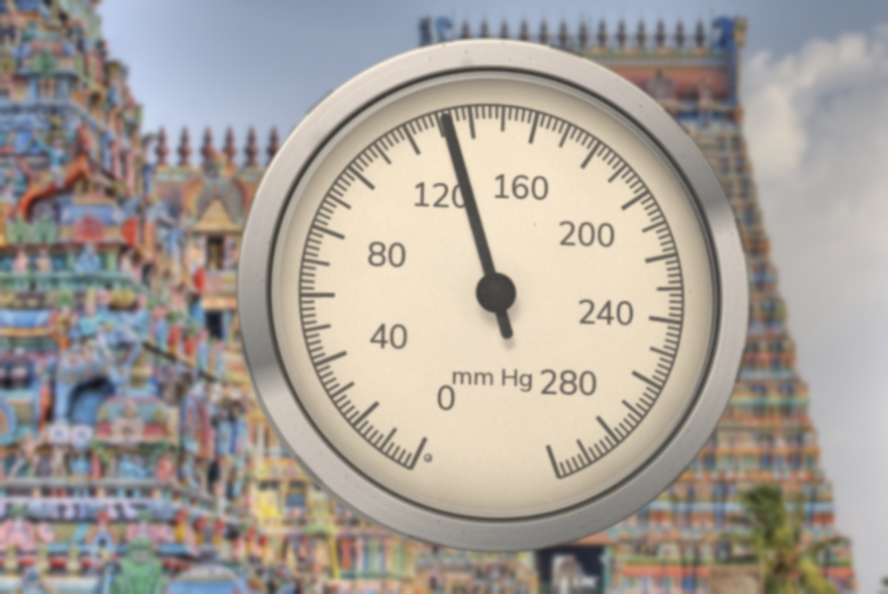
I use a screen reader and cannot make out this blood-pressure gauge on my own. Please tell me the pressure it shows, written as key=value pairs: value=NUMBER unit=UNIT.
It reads value=132 unit=mmHg
